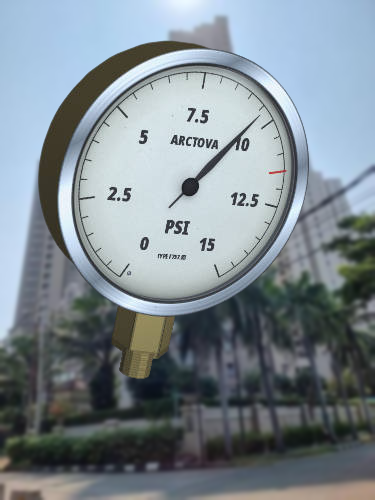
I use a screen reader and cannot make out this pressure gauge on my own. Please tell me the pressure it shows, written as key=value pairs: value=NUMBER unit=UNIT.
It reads value=9.5 unit=psi
